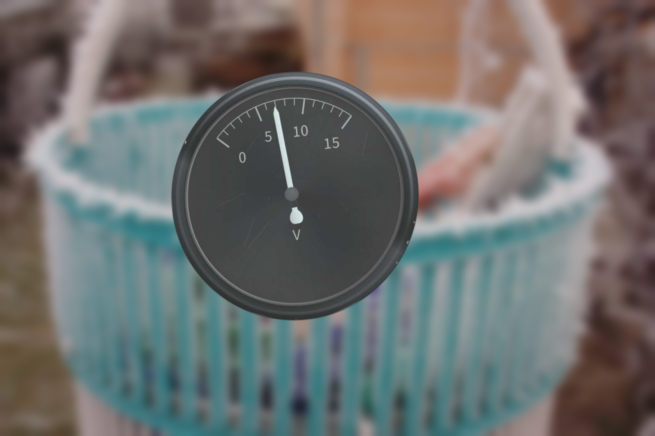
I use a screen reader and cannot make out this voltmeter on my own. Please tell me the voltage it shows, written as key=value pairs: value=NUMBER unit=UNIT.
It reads value=7 unit=V
